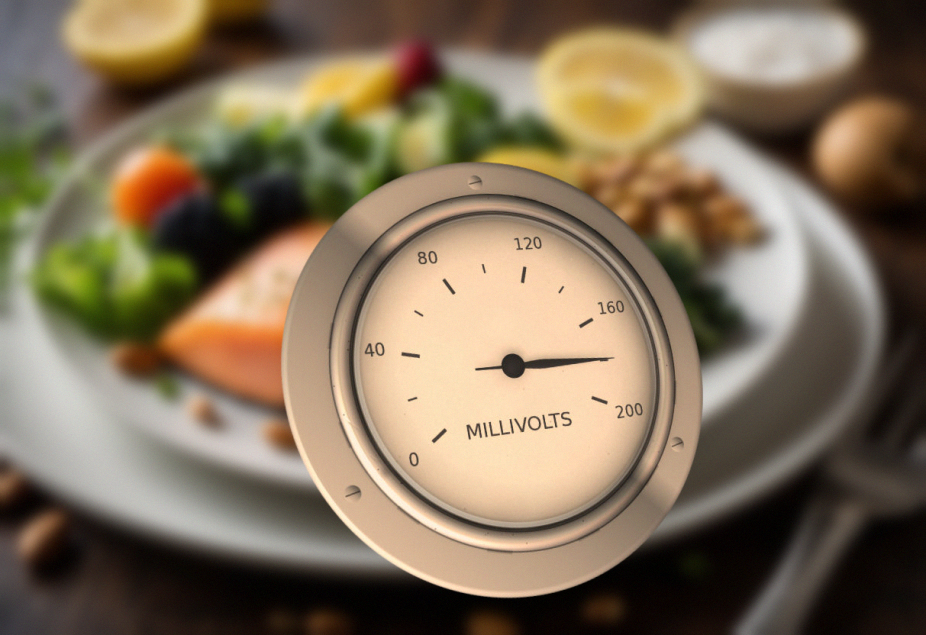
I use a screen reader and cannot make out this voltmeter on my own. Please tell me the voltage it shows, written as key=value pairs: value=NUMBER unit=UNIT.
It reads value=180 unit=mV
